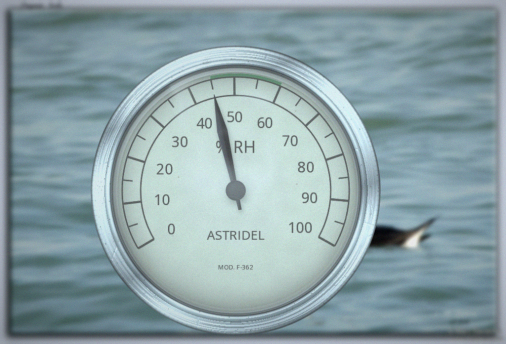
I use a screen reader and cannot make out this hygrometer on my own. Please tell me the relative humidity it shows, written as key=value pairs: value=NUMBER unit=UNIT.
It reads value=45 unit=%
